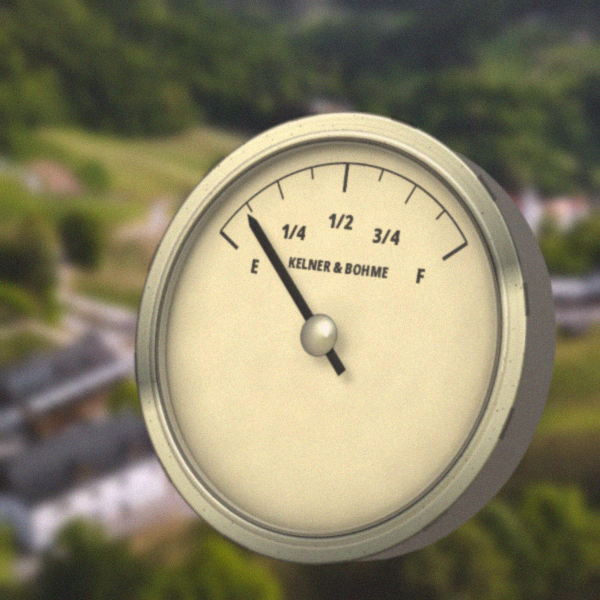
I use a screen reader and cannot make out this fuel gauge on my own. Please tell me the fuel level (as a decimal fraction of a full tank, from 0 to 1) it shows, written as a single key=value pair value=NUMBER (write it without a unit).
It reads value=0.125
